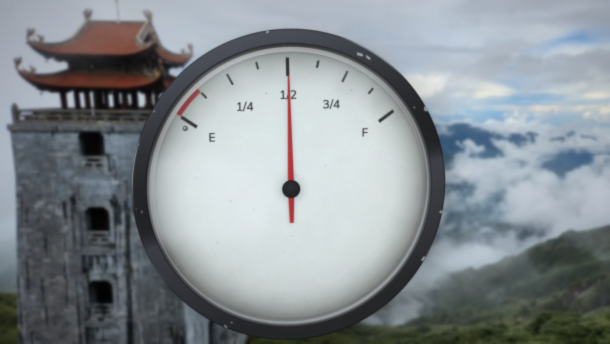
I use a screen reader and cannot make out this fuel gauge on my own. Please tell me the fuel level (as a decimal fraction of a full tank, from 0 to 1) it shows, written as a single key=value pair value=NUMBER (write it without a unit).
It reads value=0.5
